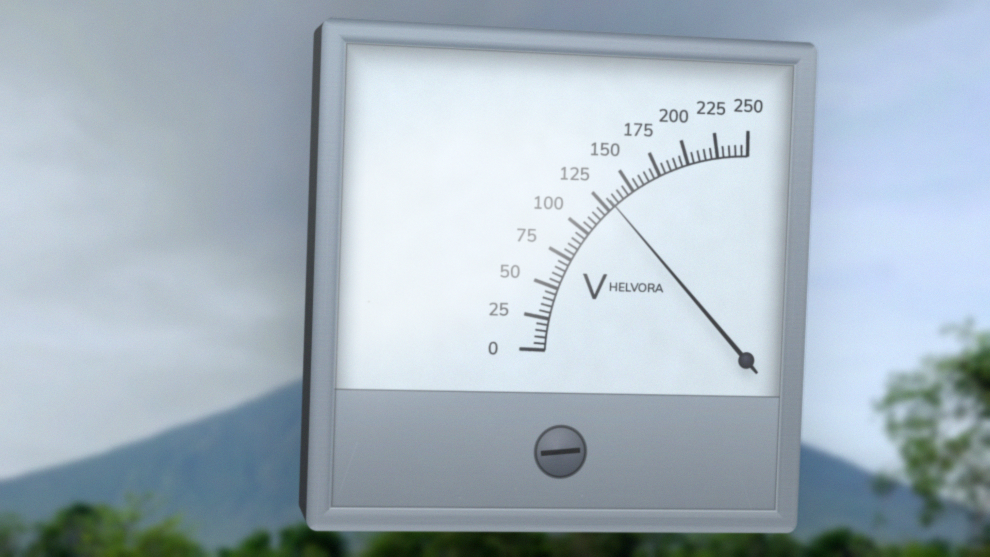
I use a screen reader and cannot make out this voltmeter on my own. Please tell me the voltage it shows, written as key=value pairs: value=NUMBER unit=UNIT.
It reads value=130 unit=V
